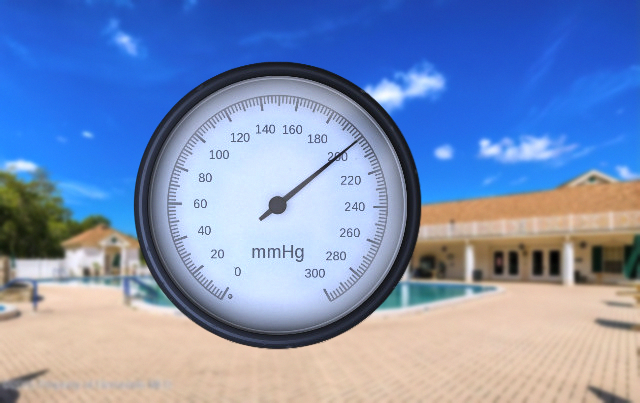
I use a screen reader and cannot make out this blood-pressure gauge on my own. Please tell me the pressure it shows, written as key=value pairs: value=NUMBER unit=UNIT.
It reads value=200 unit=mmHg
